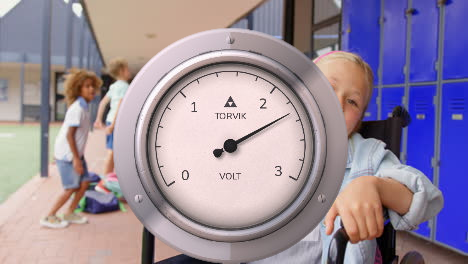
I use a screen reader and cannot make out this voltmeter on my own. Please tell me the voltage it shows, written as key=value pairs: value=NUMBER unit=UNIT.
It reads value=2.3 unit=V
